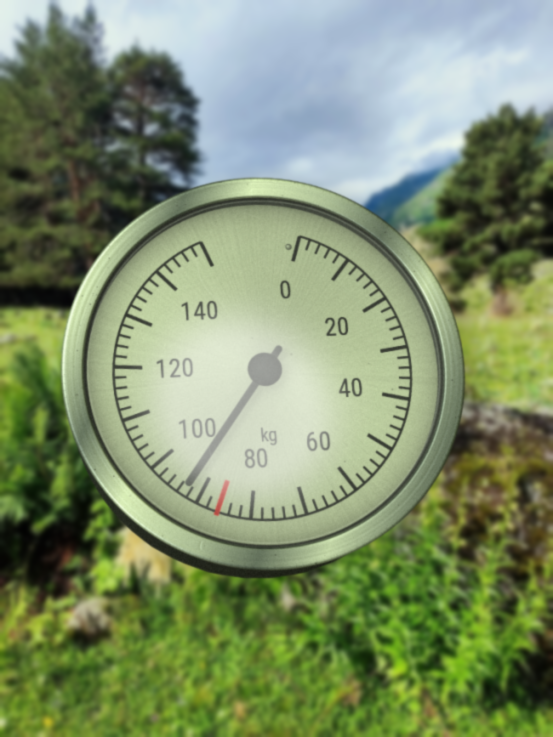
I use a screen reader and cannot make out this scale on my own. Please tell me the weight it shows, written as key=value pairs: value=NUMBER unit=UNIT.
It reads value=93 unit=kg
